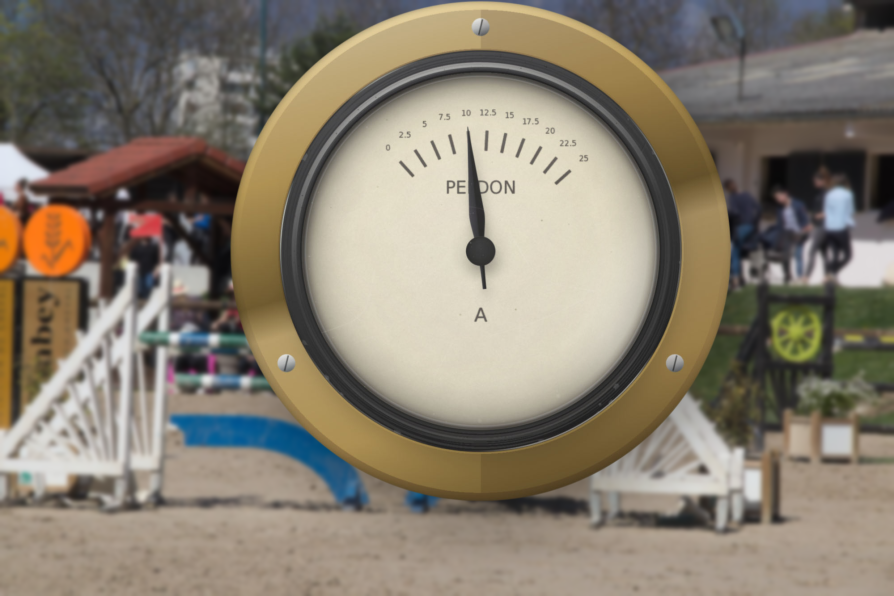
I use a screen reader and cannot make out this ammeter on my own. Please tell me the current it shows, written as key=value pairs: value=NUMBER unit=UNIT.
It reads value=10 unit=A
